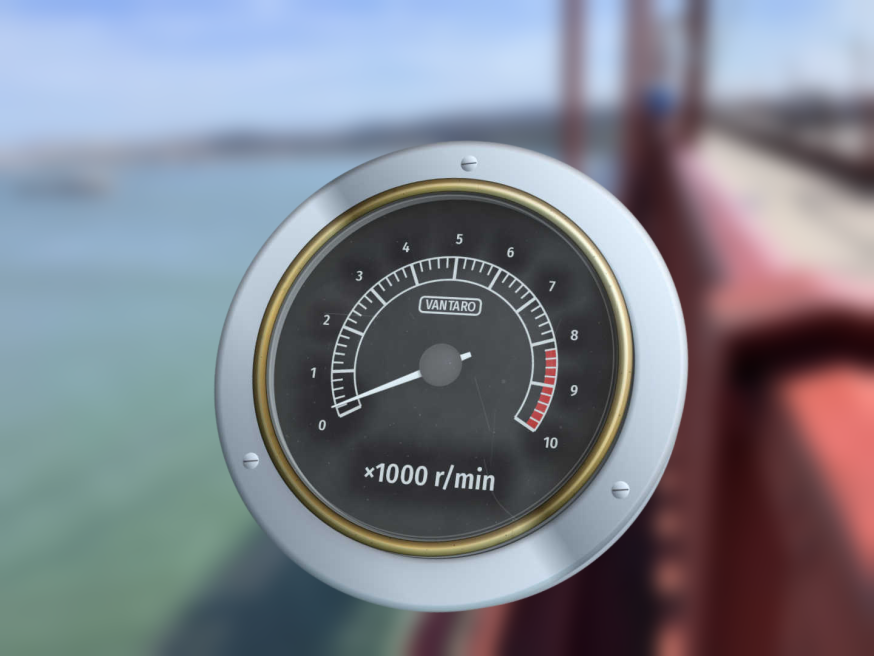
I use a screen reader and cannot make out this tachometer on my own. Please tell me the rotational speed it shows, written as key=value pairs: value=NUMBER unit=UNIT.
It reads value=200 unit=rpm
